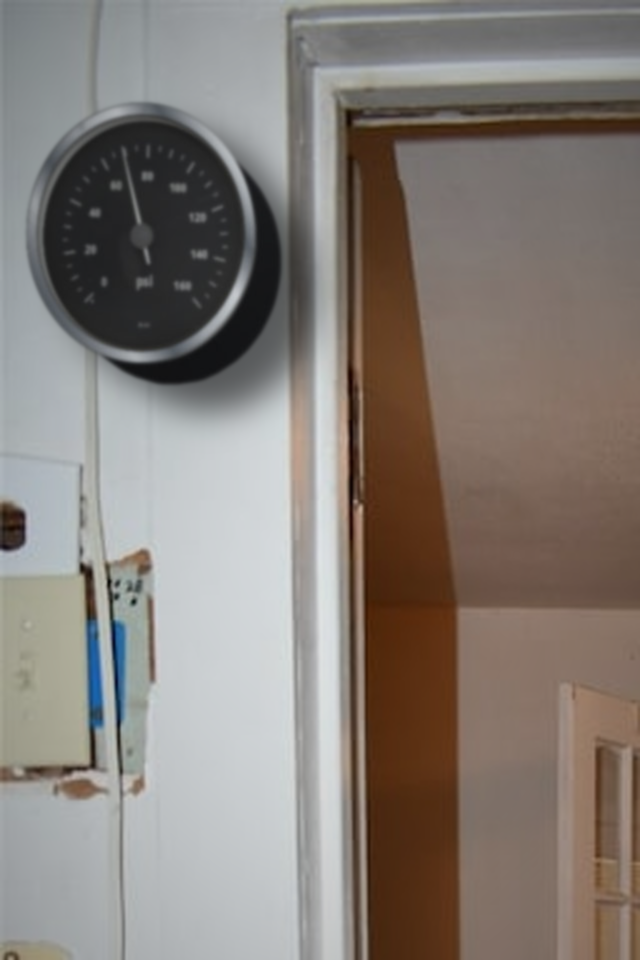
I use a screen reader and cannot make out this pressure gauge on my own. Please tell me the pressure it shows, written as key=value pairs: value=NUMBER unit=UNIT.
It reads value=70 unit=psi
